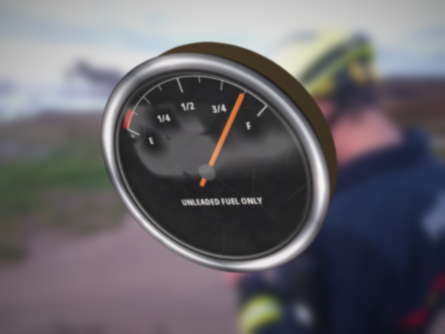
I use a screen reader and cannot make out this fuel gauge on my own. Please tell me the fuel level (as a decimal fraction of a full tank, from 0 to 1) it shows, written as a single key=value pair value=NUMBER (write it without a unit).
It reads value=0.875
